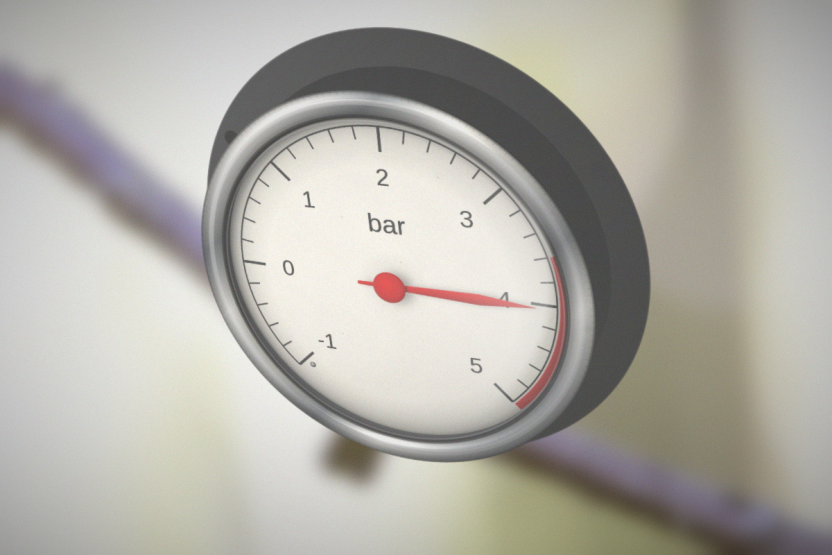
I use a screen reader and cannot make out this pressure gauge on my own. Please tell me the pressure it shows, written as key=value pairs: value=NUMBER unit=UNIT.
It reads value=4 unit=bar
